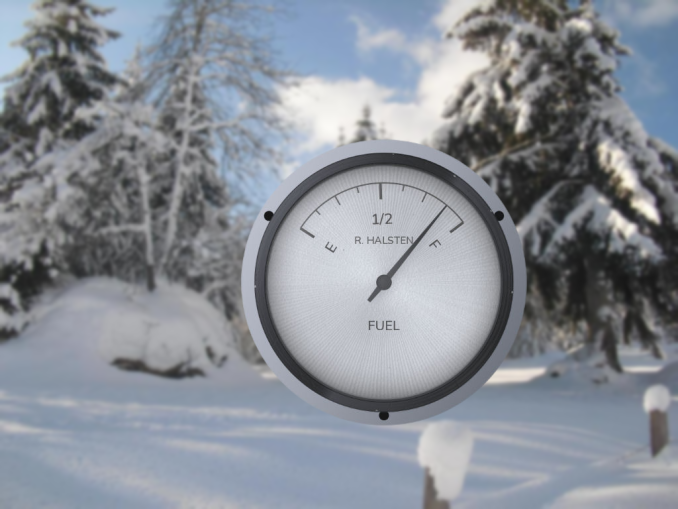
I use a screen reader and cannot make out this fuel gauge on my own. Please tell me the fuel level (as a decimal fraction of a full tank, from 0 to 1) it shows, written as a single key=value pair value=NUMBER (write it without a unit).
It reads value=0.875
